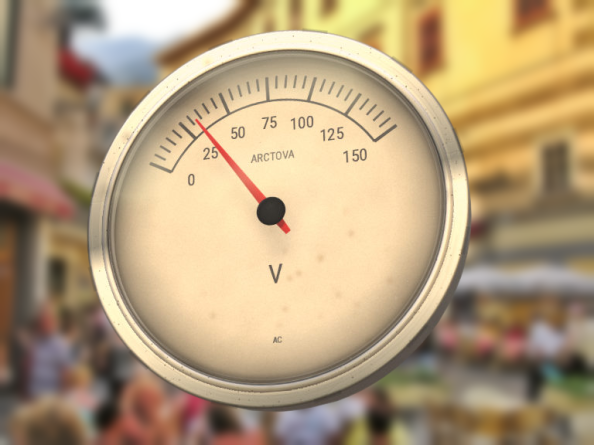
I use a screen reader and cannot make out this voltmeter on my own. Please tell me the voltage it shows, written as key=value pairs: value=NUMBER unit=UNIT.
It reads value=32.5 unit=V
